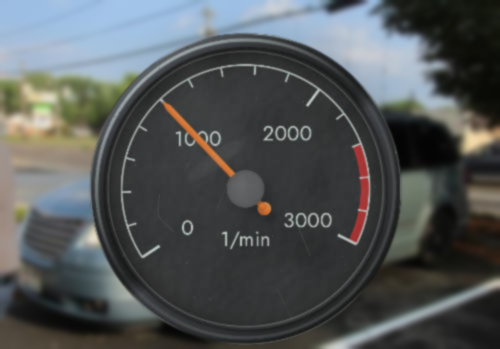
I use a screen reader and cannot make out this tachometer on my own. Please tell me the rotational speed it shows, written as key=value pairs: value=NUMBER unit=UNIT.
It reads value=1000 unit=rpm
